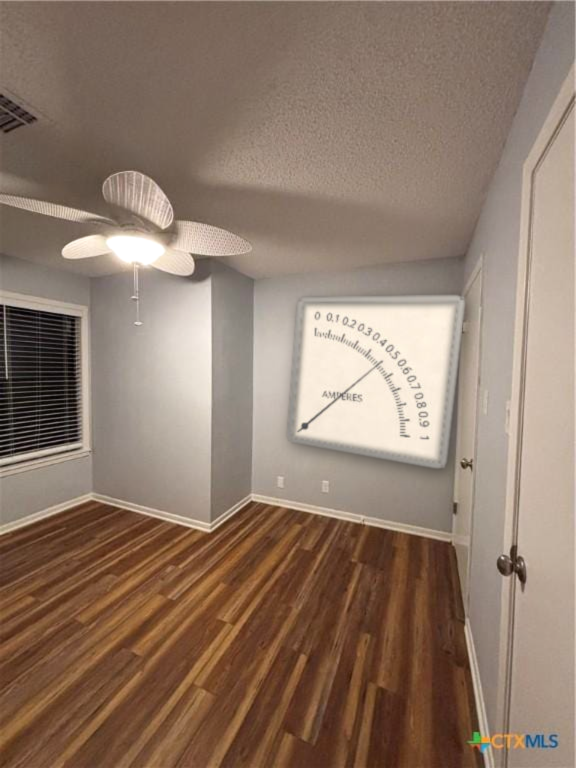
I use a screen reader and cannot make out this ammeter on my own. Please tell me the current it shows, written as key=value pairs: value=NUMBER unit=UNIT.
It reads value=0.5 unit=A
